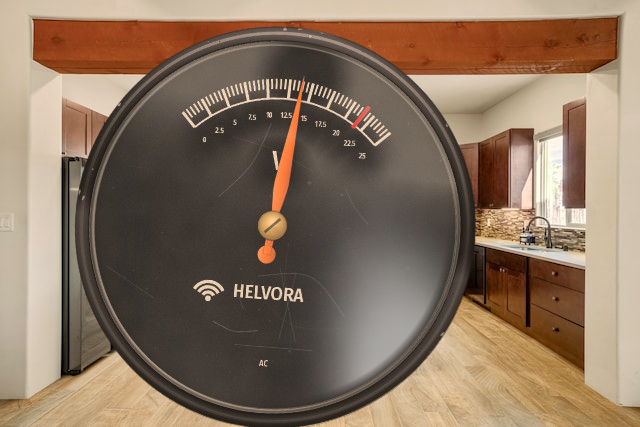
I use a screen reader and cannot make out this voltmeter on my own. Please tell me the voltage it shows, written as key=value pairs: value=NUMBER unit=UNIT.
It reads value=14 unit=V
